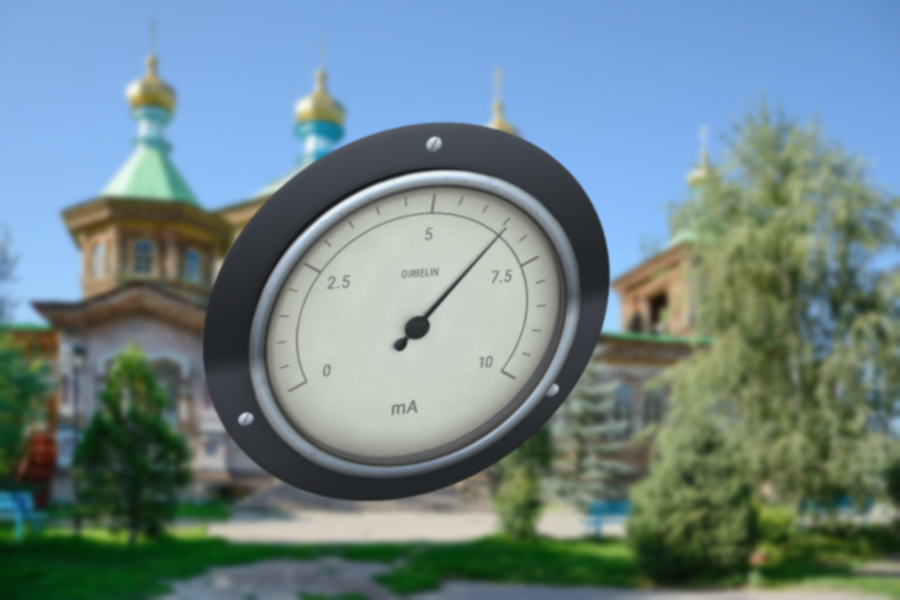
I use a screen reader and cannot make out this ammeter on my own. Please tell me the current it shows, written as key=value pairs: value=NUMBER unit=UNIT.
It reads value=6.5 unit=mA
